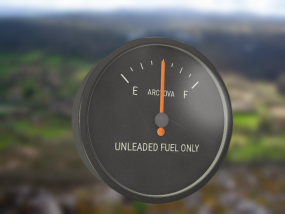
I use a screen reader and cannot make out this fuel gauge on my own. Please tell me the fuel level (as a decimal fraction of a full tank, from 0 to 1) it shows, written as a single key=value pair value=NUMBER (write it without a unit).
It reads value=0.5
